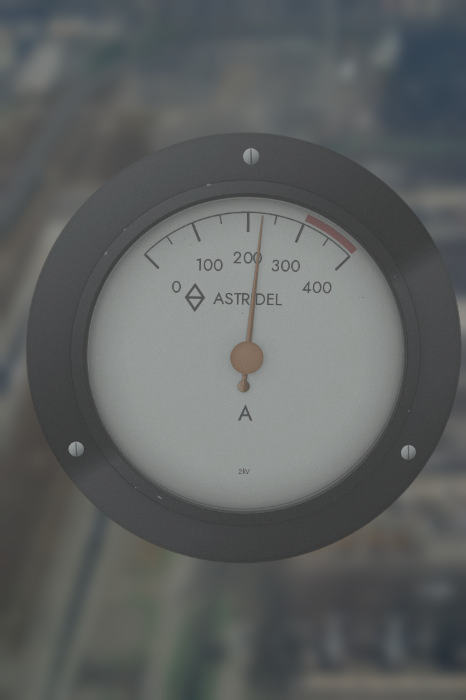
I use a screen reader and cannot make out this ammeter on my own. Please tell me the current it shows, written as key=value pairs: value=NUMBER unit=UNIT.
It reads value=225 unit=A
